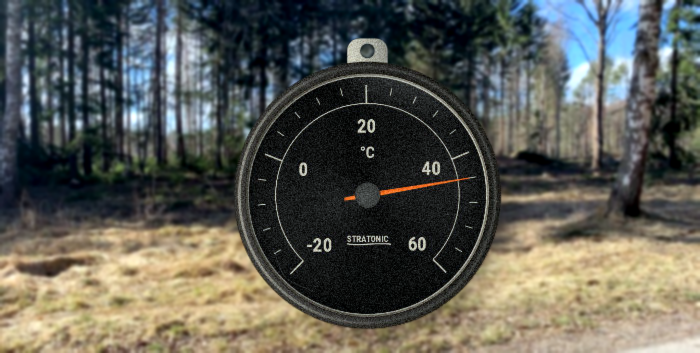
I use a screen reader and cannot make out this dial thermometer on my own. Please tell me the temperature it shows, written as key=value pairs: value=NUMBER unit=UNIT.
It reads value=44 unit=°C
